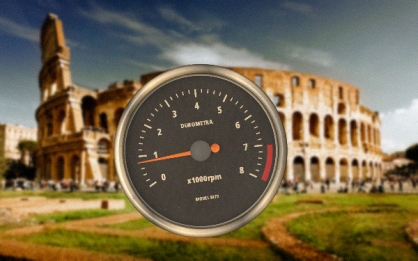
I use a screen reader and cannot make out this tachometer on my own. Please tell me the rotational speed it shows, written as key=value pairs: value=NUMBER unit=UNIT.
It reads value=800 unit=rpm
